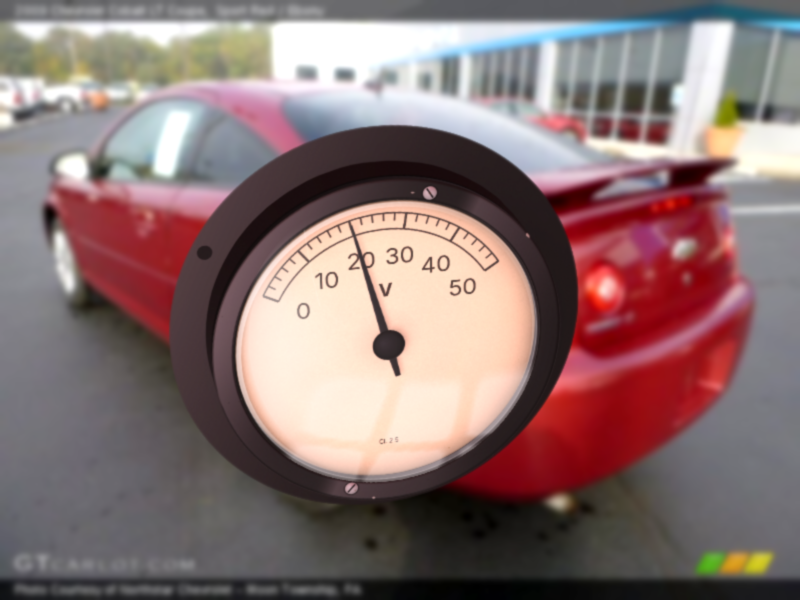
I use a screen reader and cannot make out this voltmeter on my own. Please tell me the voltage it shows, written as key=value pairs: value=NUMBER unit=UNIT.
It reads value=20 unit=V
